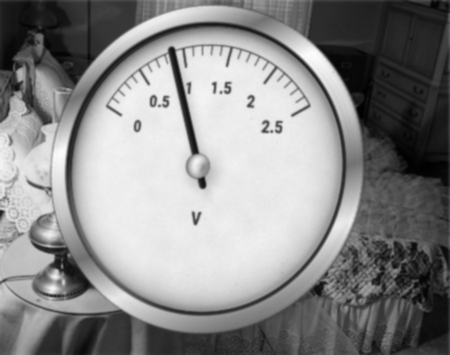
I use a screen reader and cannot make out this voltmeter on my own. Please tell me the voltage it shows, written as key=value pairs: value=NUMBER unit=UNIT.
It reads value=0.9 unit=V
